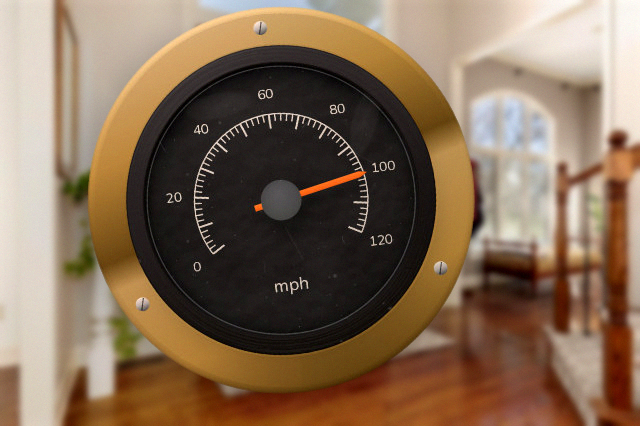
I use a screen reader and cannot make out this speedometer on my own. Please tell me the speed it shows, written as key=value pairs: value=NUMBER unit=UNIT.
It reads value=100 unit=mph
